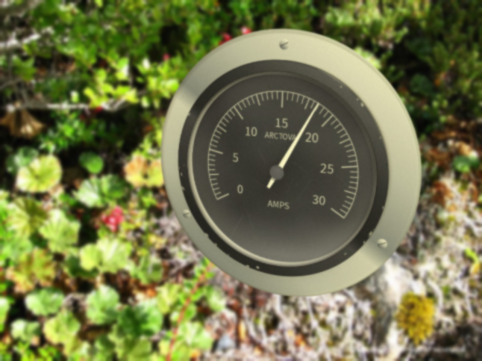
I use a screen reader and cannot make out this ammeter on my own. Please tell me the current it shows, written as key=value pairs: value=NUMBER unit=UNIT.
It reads value=18.5 unit=A
